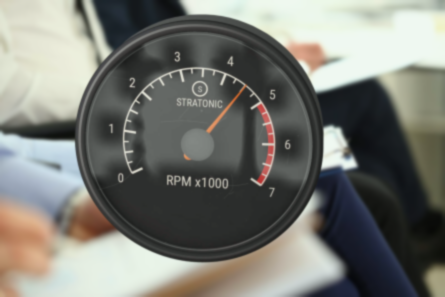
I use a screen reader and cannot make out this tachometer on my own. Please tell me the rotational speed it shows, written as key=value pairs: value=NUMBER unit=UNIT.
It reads value=4500 unit=rpm
